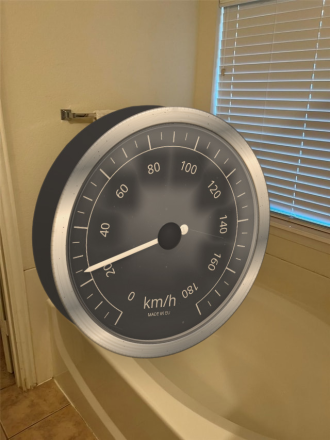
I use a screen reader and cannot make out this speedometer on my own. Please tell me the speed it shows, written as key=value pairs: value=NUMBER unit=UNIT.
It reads value=25 unit=km/h
